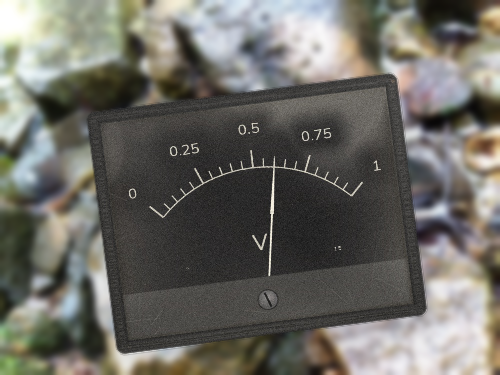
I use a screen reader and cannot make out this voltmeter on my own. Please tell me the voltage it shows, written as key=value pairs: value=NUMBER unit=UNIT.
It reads value=0.6 unit=V
